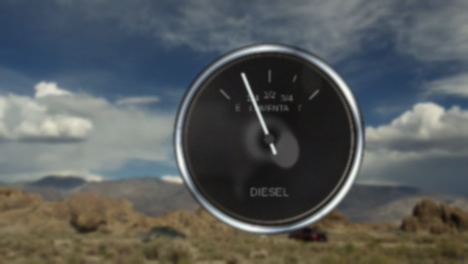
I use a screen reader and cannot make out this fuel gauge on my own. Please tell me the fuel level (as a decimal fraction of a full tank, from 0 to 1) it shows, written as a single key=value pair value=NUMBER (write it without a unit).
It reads value=0.25
